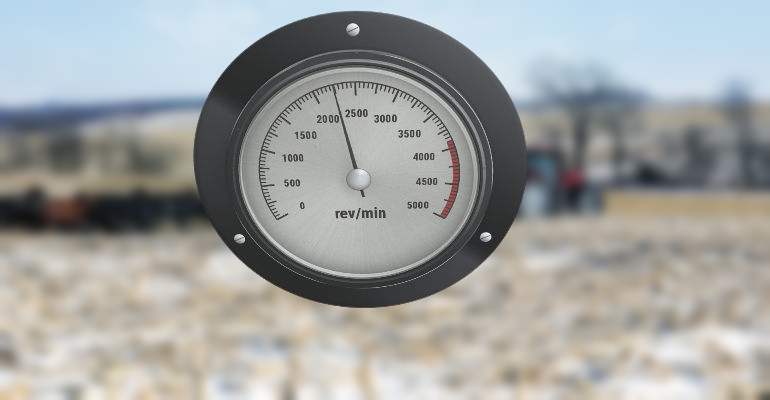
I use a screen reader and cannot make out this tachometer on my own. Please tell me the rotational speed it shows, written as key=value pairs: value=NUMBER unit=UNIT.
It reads value=2250 unit=rpm
